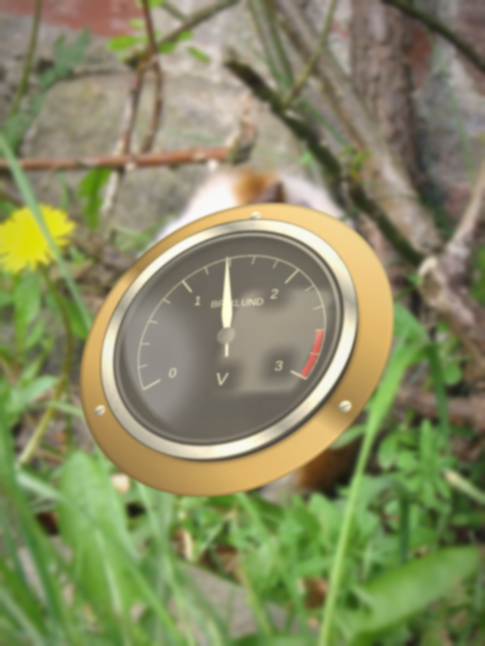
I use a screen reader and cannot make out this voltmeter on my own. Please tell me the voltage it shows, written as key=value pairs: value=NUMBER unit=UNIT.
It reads value=1.4 unit=V
